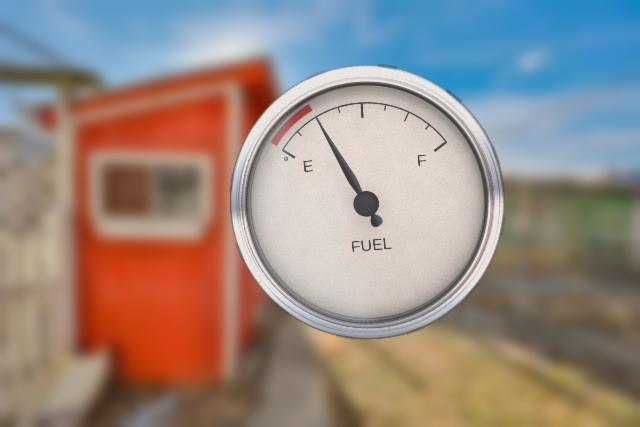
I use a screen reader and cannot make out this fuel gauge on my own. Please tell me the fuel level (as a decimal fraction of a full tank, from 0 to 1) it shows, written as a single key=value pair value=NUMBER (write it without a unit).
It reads value=0.25
